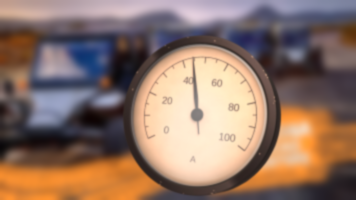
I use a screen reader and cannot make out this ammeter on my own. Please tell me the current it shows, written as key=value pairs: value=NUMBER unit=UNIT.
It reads value=45 unit=A
